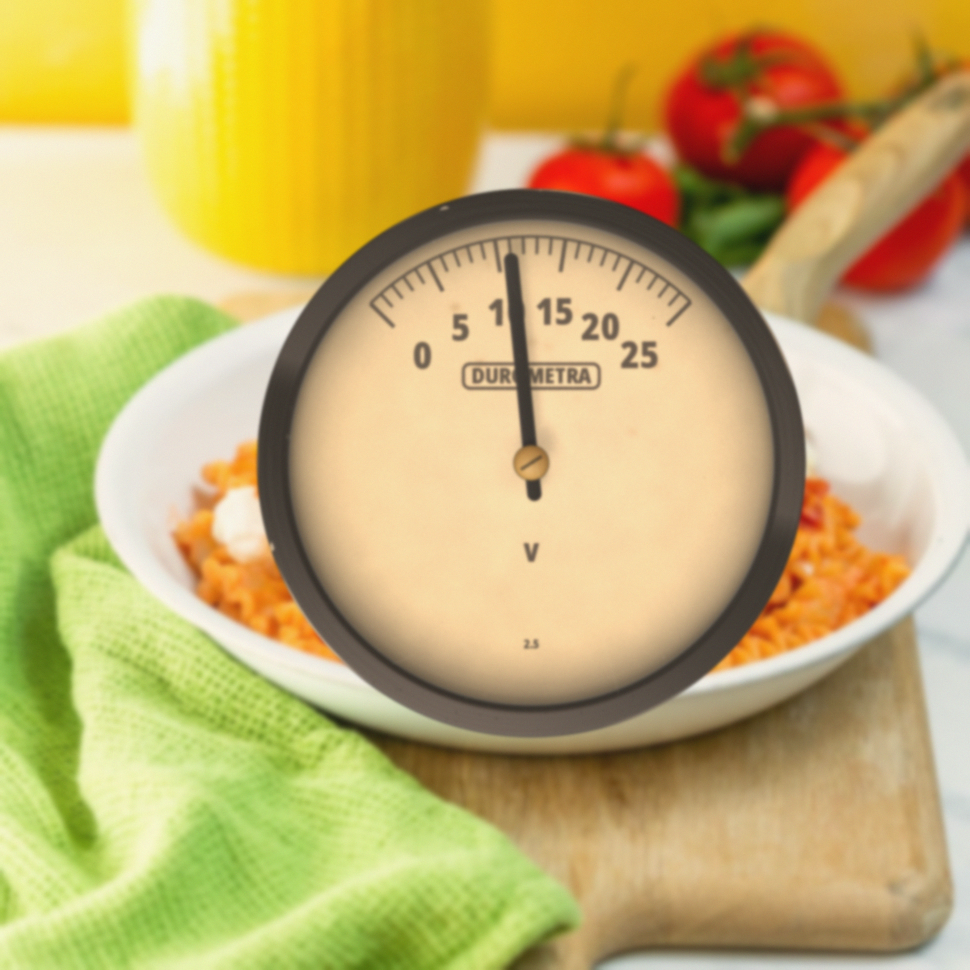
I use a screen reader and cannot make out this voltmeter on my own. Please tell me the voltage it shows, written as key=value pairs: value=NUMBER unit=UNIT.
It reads value=11 unit=V
